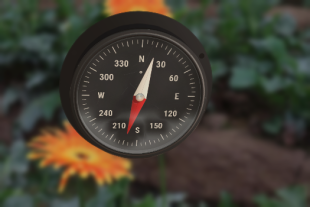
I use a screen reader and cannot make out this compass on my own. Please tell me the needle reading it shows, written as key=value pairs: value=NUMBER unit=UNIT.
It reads value=195 unit=°
